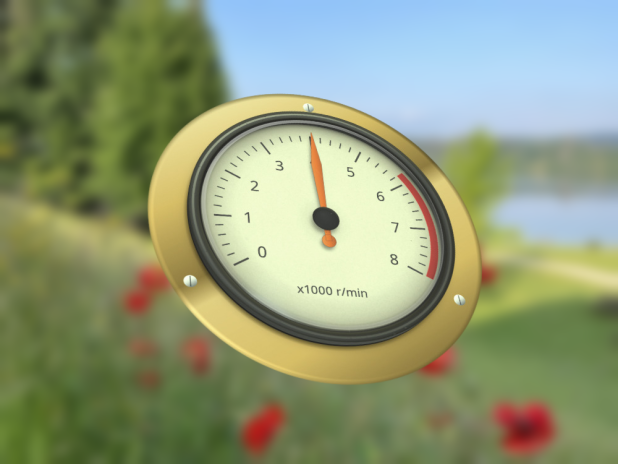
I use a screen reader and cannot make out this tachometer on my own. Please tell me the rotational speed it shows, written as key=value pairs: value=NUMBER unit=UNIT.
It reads value=4000 unit=rpm
